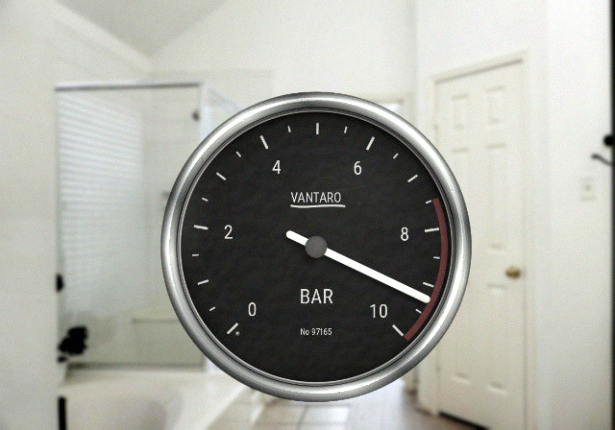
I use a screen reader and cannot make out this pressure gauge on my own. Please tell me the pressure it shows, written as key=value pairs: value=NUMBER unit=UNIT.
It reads value=9.25 unit=bar
